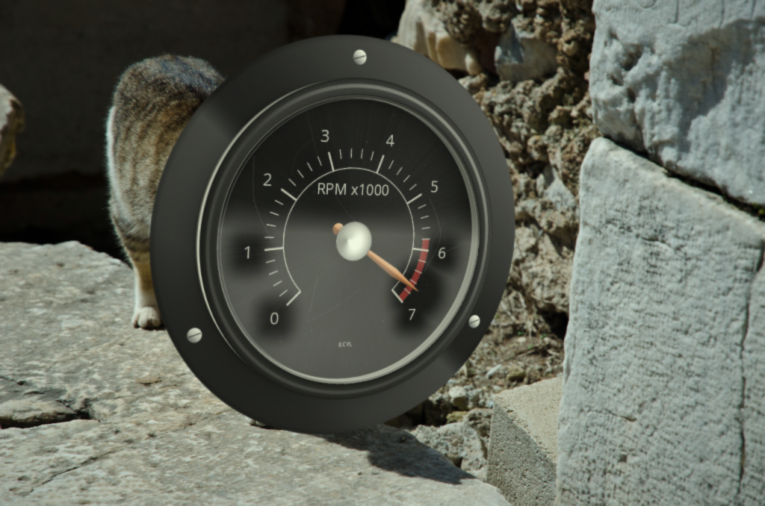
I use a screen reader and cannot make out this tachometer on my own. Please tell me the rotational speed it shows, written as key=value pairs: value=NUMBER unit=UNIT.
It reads value=6700 unit=rpm
